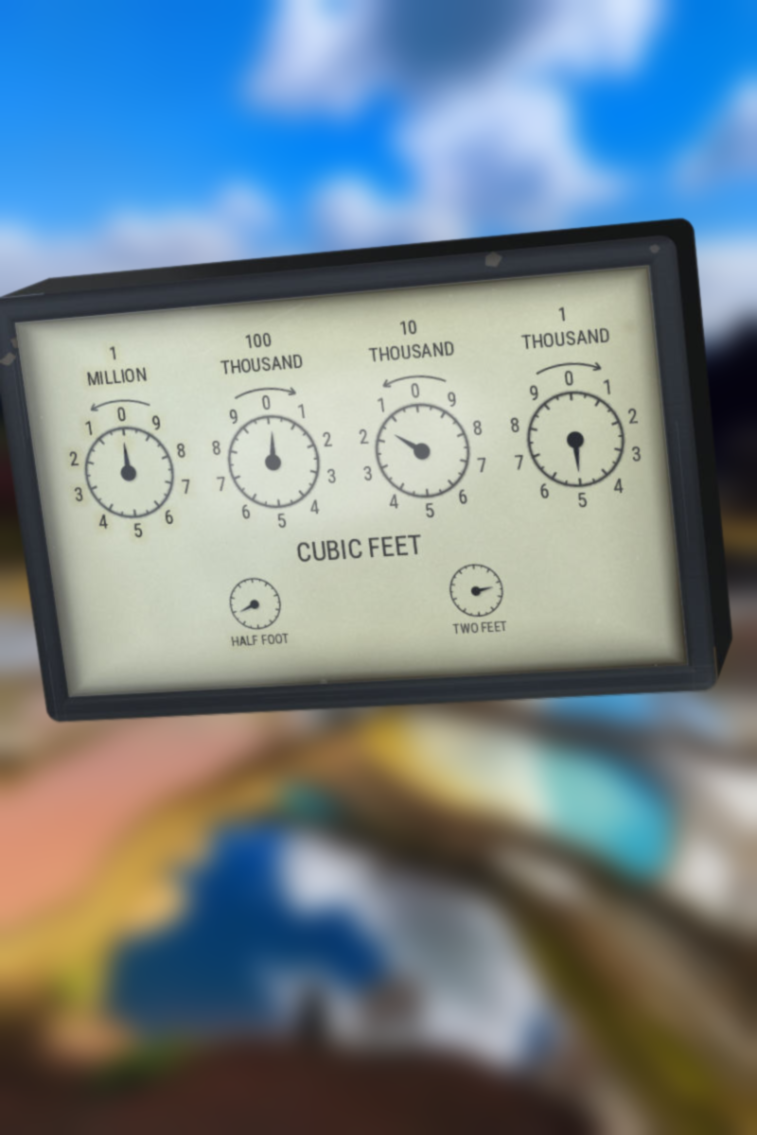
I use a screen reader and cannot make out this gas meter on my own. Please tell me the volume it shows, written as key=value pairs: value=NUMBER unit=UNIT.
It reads value=1500 unit=ft³
